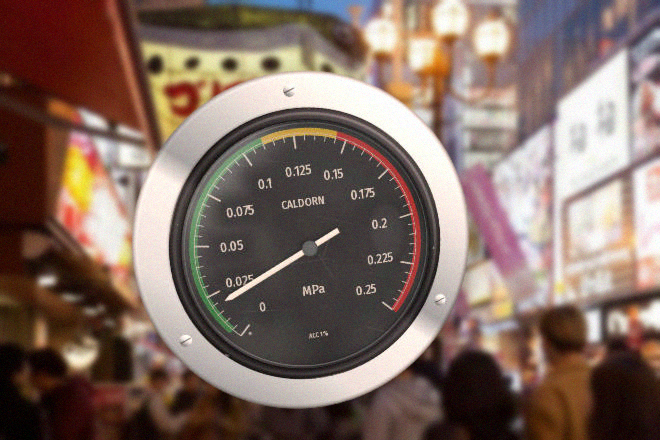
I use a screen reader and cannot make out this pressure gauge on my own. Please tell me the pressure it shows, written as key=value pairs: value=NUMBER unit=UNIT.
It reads value=0.02 unit=MPa
